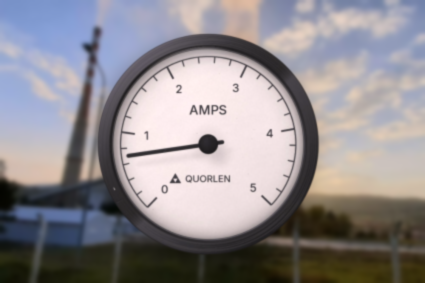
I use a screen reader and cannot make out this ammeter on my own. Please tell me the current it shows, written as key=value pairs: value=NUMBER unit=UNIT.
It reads value=0.7 unit=A
